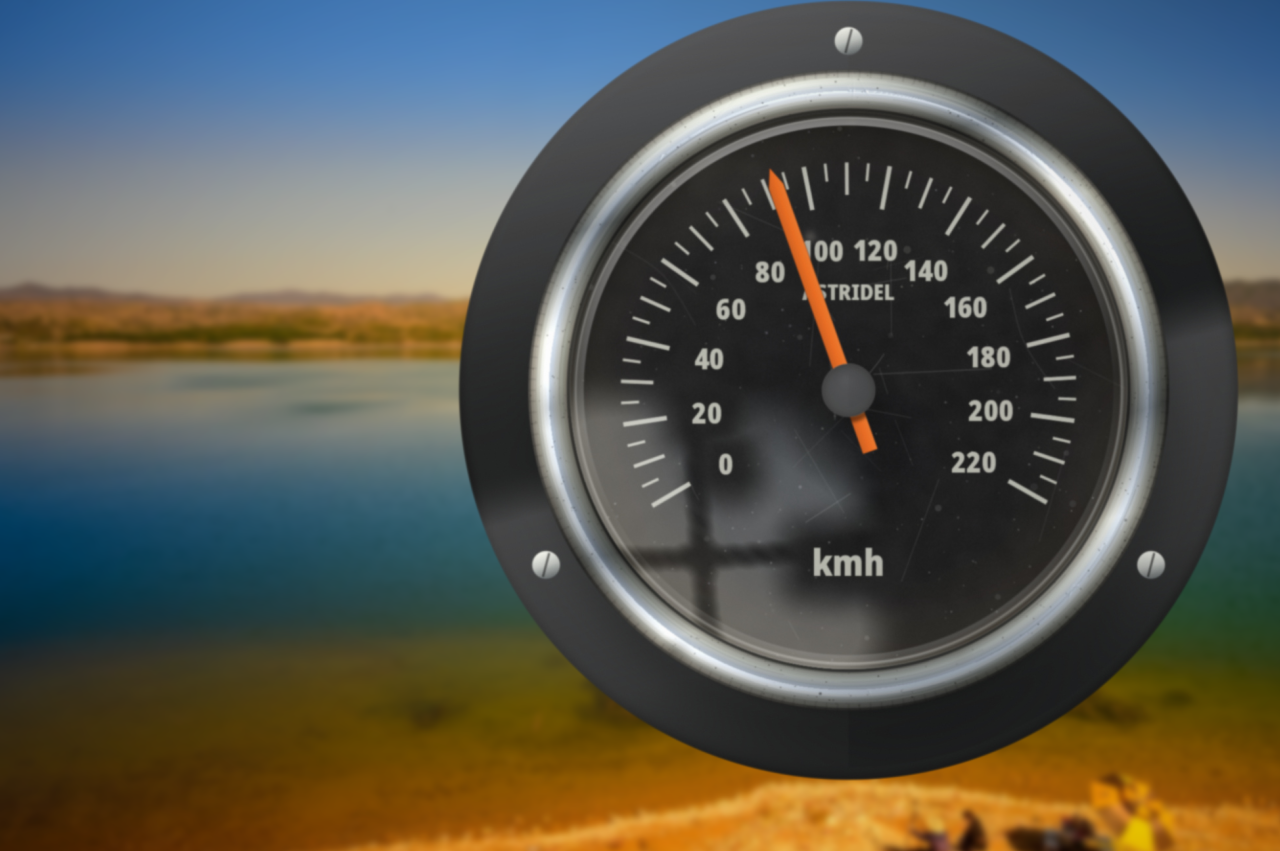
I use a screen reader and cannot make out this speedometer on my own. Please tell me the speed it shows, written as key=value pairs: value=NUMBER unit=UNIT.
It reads value=92.5 unit=km/h
